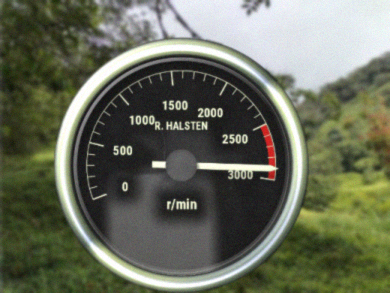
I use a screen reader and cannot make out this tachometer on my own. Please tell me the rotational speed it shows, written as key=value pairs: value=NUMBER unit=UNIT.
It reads value=2900 unit=rpm
